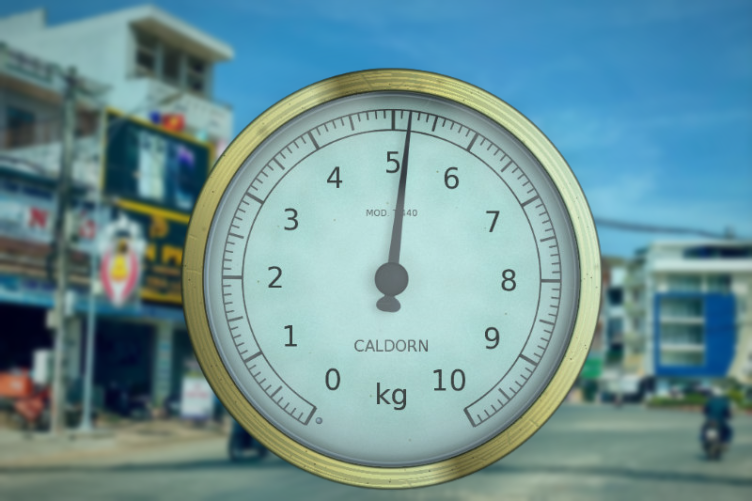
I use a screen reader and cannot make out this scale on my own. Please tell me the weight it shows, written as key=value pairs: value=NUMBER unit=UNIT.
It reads value=5.2 unit=kg
